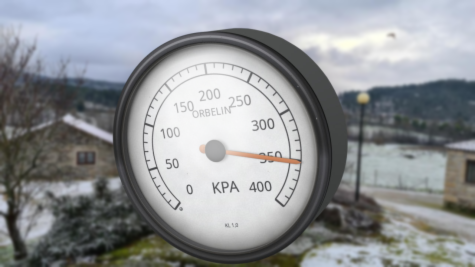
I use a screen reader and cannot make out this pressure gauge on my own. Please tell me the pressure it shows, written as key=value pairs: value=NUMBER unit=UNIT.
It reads value=350 unit=kPa
